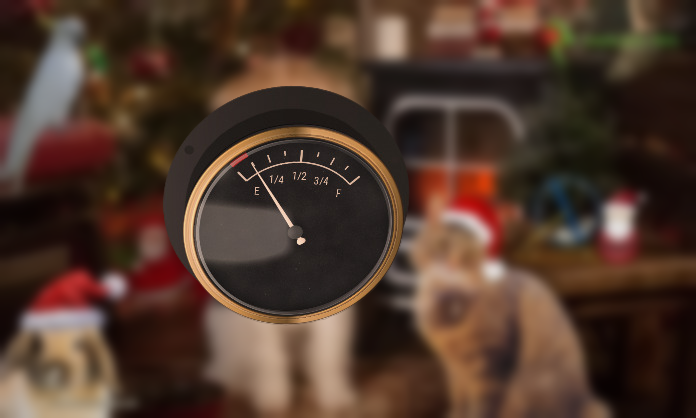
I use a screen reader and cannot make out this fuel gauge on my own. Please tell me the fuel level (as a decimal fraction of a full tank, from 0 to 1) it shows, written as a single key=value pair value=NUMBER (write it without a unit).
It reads value=0.125
